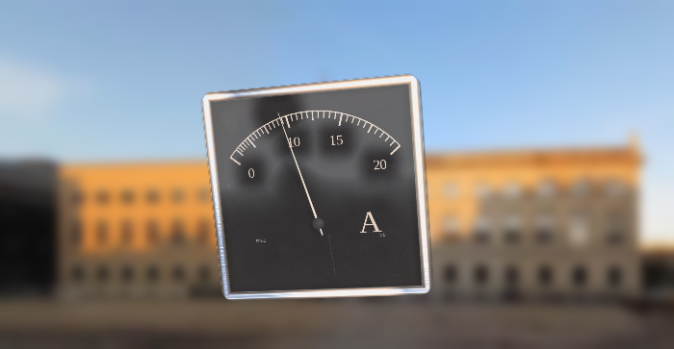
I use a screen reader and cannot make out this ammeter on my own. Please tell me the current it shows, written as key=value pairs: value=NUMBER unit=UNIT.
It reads value=9.5 unit=A
